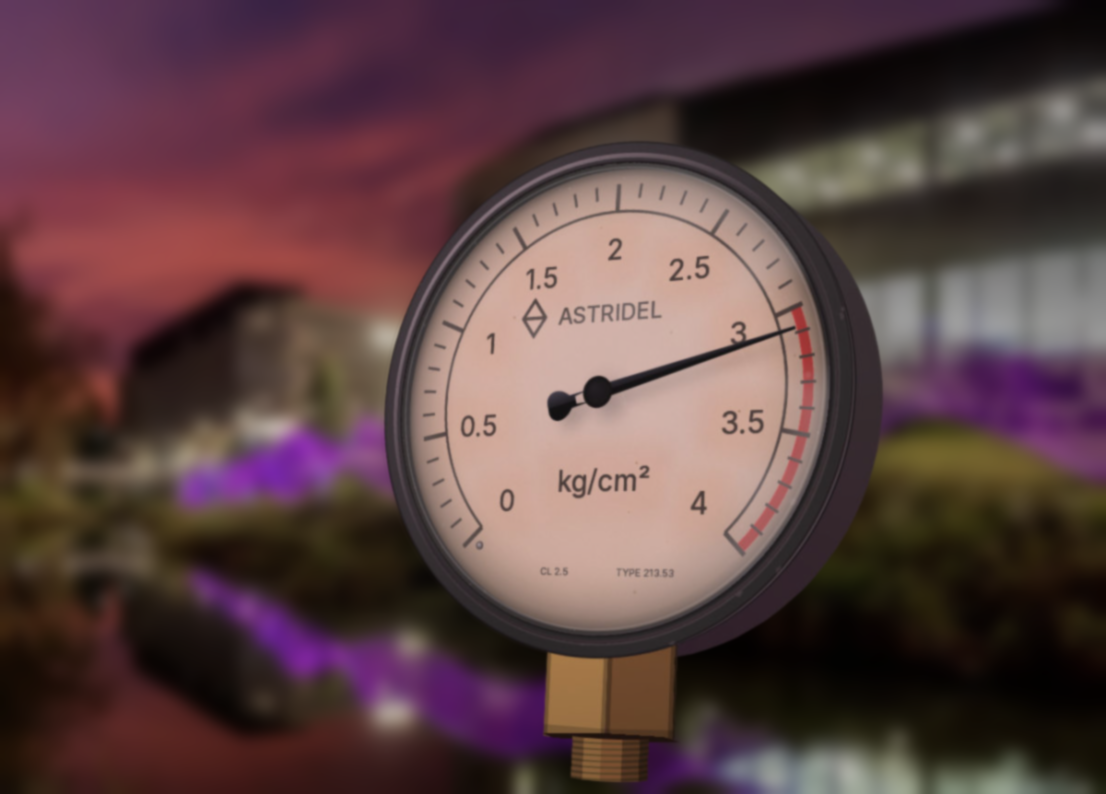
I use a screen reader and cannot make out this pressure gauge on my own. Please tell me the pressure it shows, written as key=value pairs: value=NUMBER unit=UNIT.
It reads value=3.1 unit=kg/cm²
